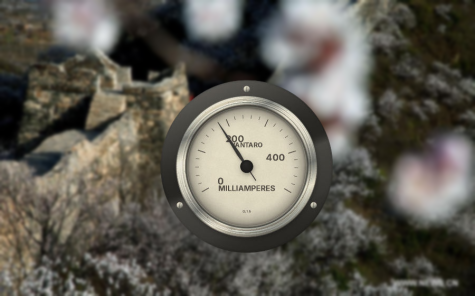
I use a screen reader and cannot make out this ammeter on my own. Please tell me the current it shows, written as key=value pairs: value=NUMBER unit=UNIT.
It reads value=180 unit=mA
